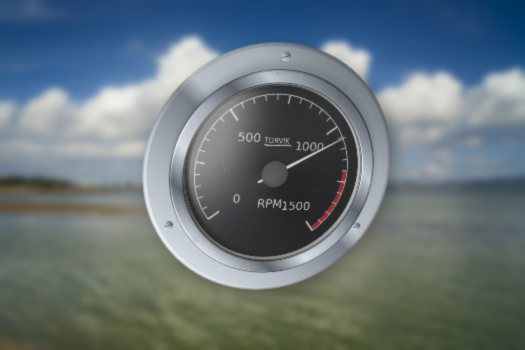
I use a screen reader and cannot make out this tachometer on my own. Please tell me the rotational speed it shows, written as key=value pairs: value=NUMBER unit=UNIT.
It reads value=1050 unit=rpm
